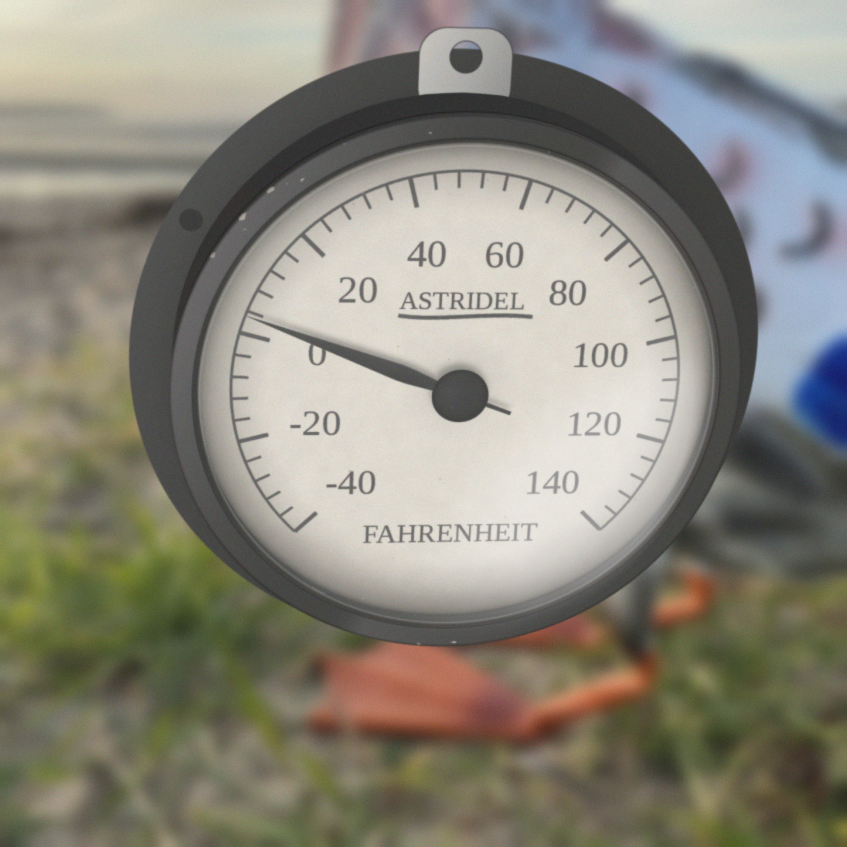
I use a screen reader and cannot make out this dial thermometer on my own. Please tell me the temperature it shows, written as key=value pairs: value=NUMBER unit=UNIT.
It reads value=4 unit=°F
